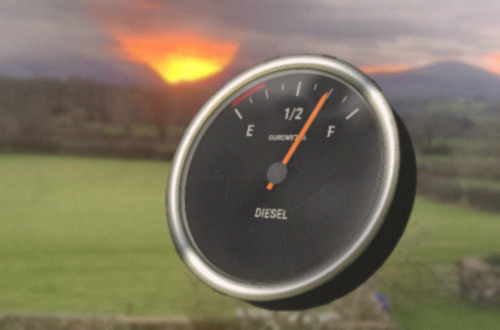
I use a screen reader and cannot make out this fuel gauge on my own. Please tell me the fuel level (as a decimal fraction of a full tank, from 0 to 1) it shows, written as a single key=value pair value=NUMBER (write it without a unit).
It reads value=0.75
